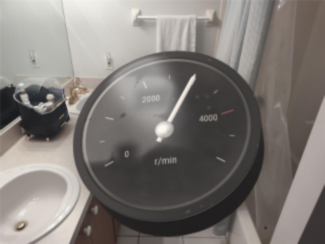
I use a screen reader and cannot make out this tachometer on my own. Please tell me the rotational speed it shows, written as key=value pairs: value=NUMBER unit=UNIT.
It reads value=3000 unit=rpm
